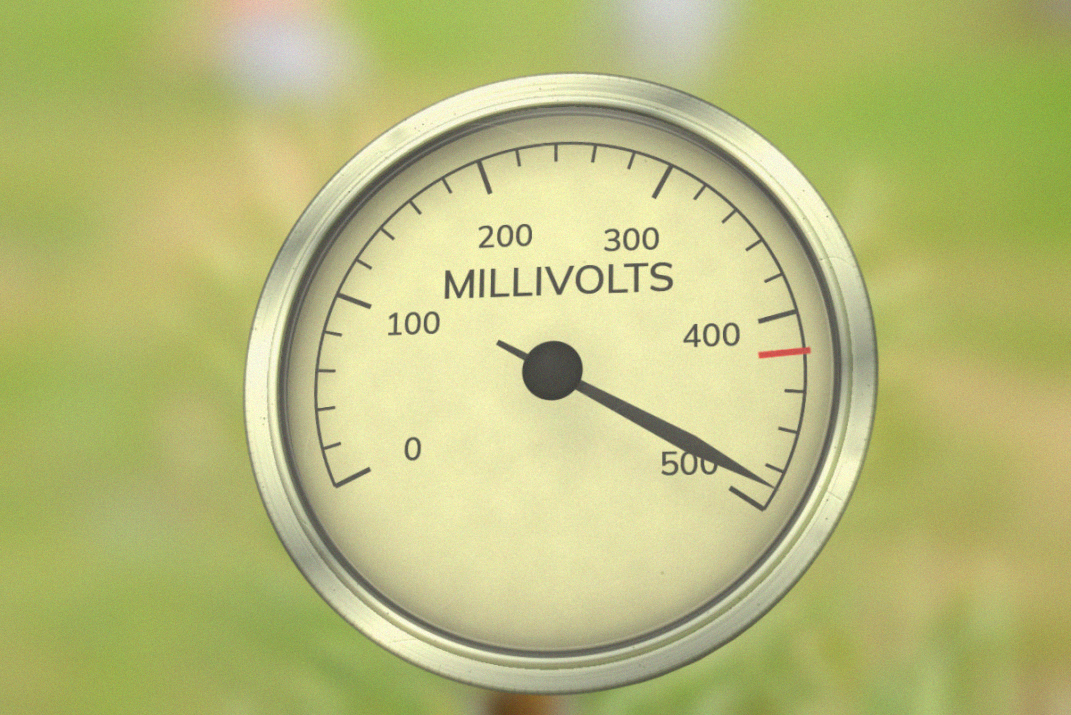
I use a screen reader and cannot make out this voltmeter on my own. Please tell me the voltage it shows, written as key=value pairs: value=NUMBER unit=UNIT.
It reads value=490 unit=mV
